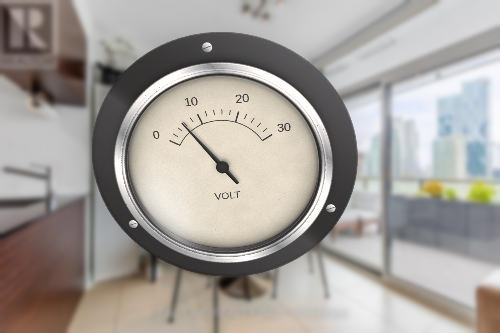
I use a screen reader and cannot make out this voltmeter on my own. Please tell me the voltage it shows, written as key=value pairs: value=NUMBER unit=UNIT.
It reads value=6 unit=V
